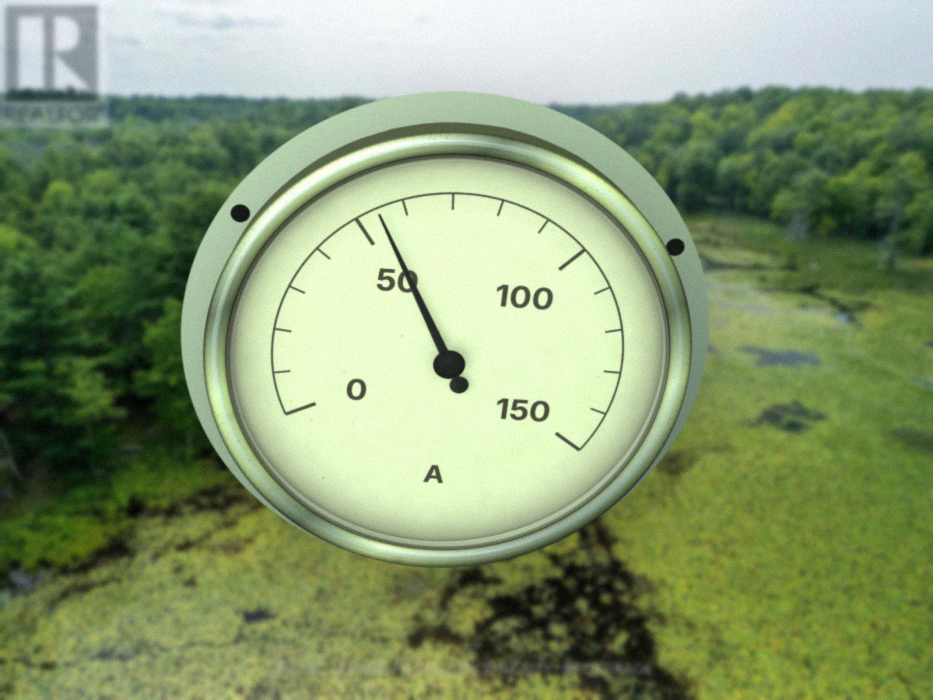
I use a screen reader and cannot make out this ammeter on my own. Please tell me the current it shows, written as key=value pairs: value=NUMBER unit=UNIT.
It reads value=55 unit=A
